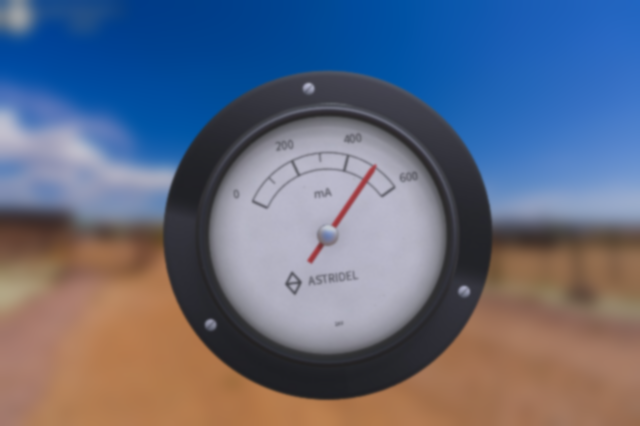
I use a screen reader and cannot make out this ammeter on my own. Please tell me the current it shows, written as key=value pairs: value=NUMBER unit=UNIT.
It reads value=500 unit=mA
